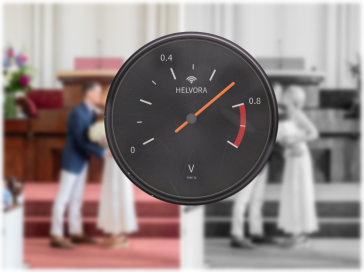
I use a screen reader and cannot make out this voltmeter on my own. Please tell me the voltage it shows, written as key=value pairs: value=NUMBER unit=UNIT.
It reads value=0.7 unit=V
